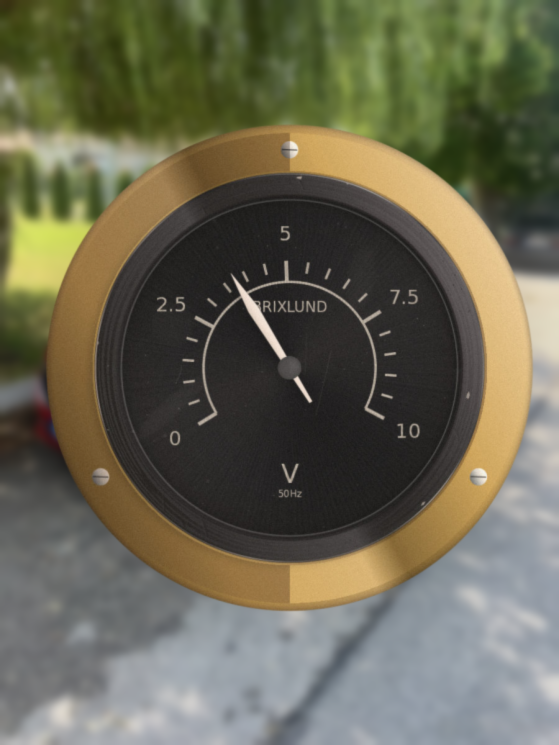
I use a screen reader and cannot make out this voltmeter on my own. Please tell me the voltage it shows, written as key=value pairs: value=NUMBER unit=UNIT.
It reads value=3.75 unit=V
